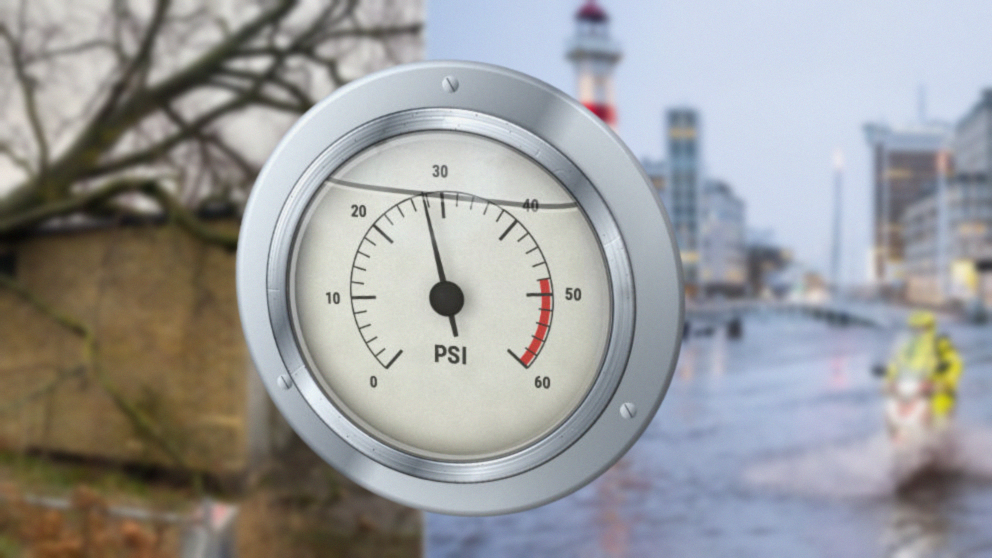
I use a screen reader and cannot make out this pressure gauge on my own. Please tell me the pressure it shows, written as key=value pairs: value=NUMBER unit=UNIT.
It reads value=28 unit=psi
